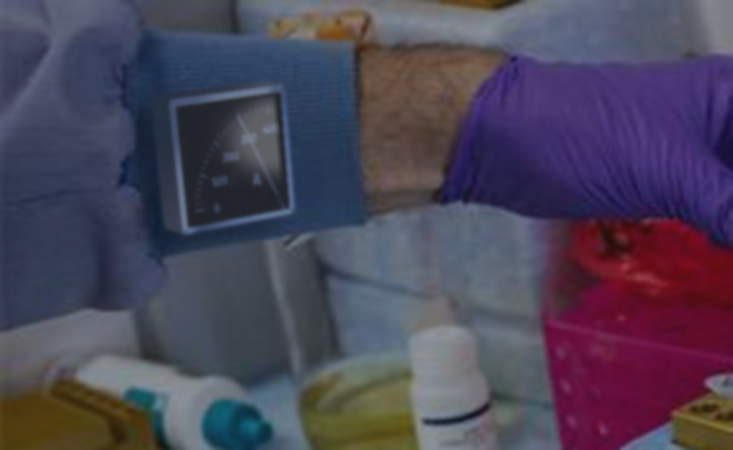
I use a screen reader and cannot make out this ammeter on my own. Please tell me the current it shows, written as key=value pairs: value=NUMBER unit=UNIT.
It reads value=300 unit=A
